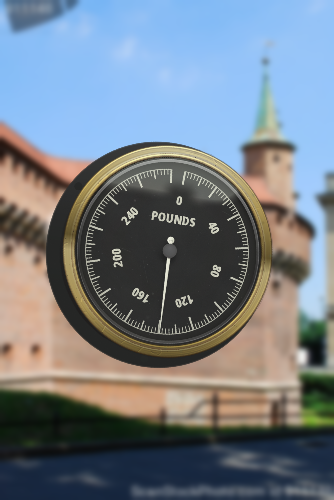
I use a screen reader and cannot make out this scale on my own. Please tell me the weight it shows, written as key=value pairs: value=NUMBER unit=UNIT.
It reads value=140 unit=lb
